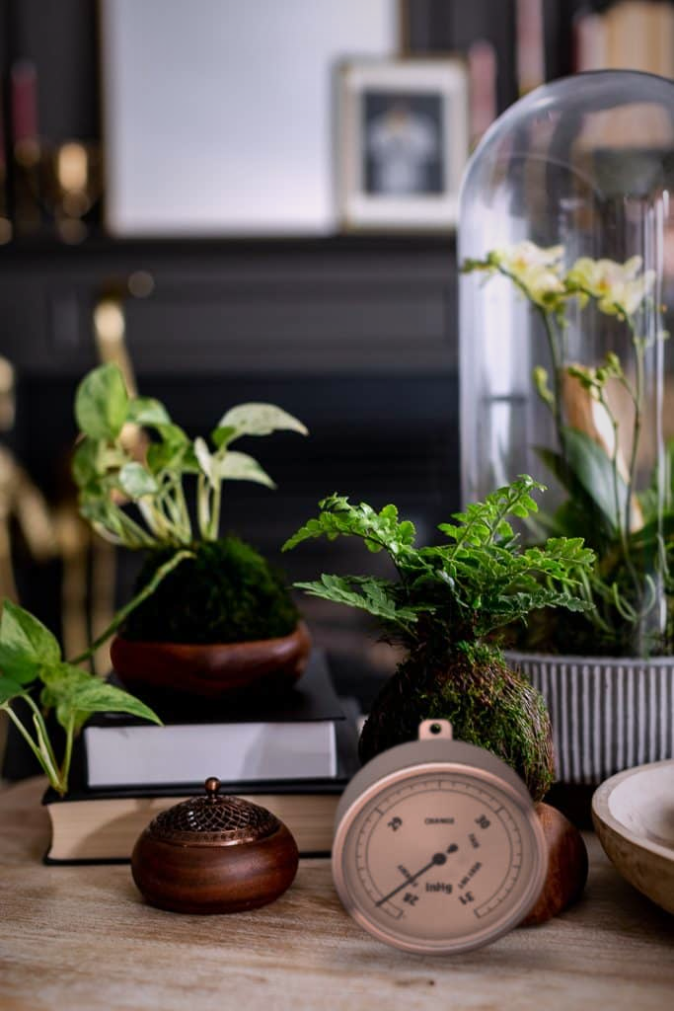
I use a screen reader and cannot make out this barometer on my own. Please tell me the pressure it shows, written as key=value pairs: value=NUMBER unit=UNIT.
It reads value=28.2 unit=inHg
